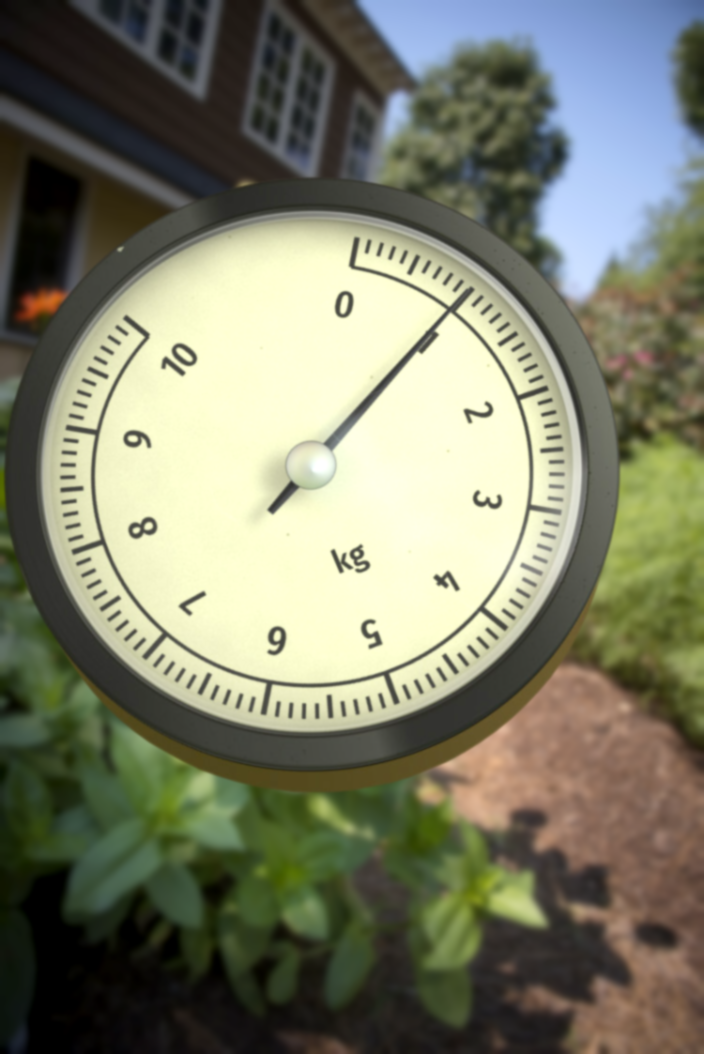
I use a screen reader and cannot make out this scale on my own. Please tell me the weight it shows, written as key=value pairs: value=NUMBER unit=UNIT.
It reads value=1 unit=kg
